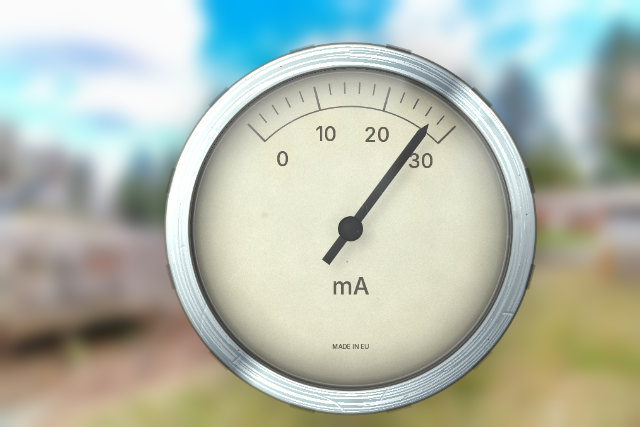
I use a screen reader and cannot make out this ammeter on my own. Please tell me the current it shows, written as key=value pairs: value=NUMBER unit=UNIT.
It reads value=27 unit=mA
